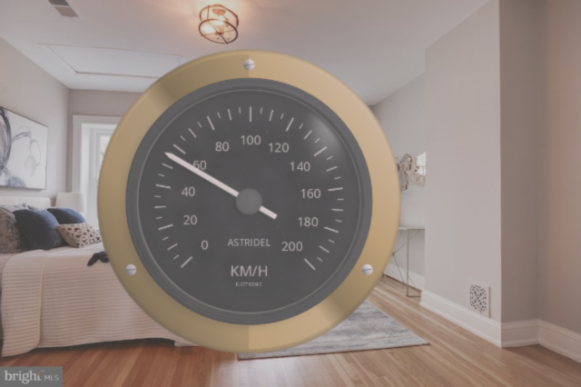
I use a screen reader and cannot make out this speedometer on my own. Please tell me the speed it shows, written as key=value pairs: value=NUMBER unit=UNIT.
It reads value=55 unit=km/h
